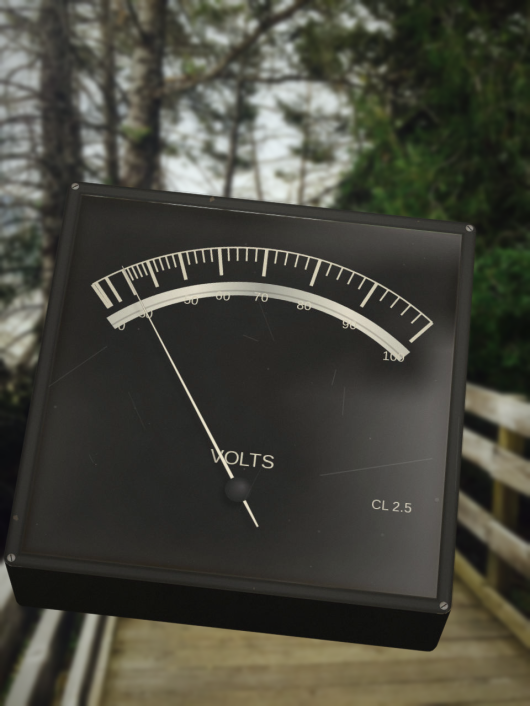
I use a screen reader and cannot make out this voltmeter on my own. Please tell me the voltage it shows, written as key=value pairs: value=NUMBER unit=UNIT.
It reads value=30 unit=V
